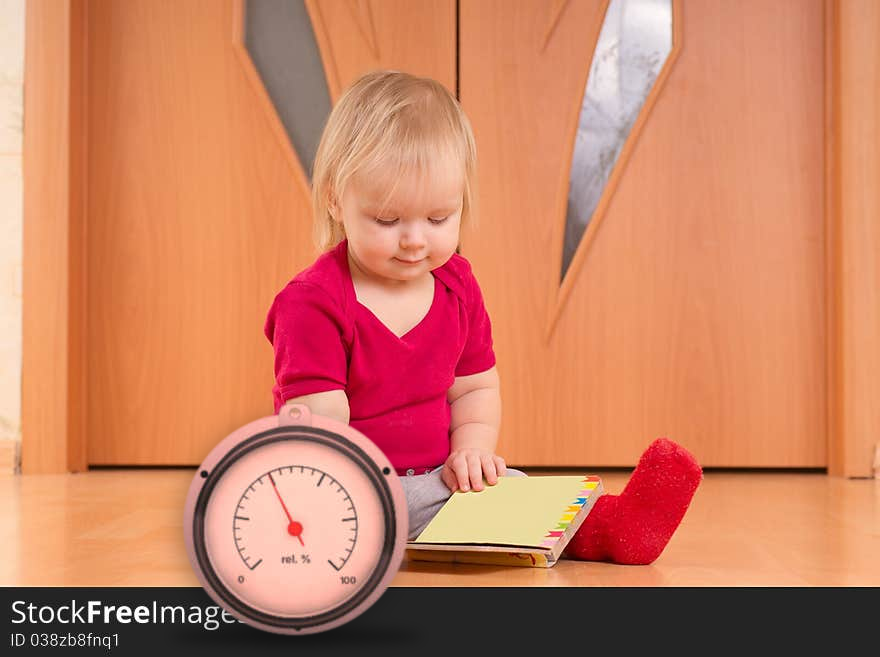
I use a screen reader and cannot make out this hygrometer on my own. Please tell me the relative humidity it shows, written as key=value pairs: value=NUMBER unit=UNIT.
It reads value=40 unit=%
